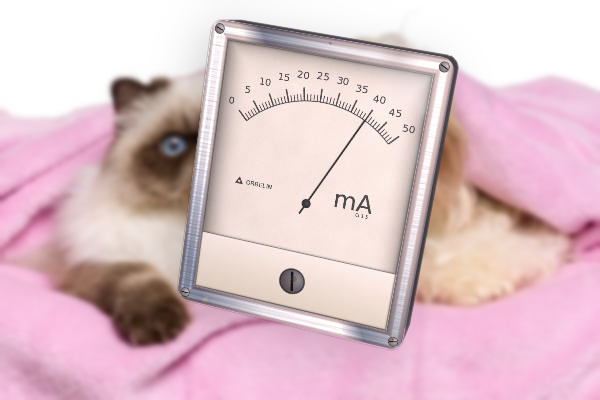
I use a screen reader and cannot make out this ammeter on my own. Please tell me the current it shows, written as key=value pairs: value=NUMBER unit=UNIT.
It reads value=40 unit=mA
